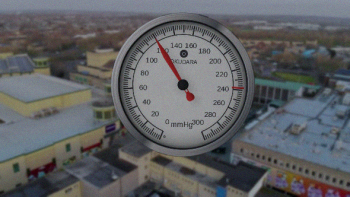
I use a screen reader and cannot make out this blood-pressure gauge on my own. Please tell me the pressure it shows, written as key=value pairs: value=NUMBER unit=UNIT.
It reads value=120 unit=mmHg
